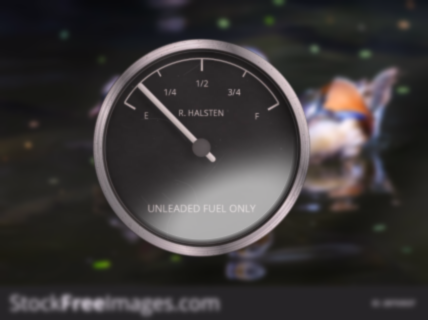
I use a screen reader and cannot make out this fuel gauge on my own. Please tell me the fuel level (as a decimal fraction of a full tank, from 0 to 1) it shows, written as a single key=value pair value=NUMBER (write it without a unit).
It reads value=0.125
